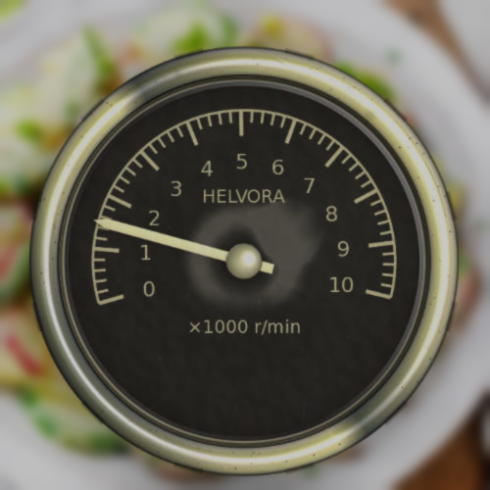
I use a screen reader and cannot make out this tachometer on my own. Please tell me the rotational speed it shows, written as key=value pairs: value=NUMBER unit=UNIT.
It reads value=1500 unit=rpm
